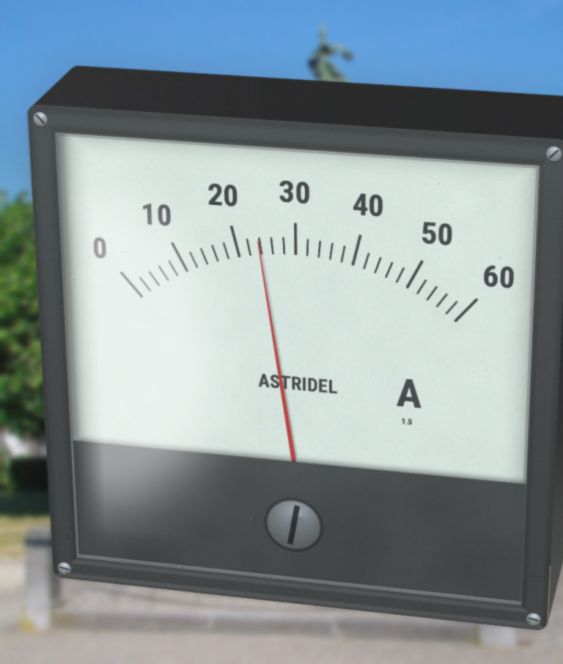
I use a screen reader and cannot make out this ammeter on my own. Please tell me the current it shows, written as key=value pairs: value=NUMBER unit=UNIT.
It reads value=24 unit=A
